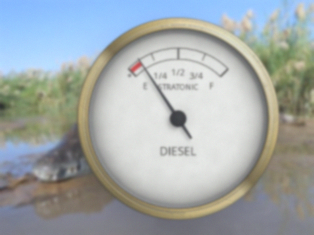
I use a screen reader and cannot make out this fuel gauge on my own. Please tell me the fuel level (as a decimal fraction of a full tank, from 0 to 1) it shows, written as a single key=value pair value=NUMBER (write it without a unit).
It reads value=0.125
